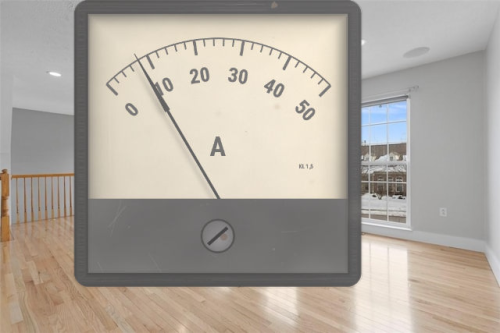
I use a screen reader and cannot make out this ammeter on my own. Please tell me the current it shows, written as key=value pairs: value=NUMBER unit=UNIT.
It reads value=8 unit=A
